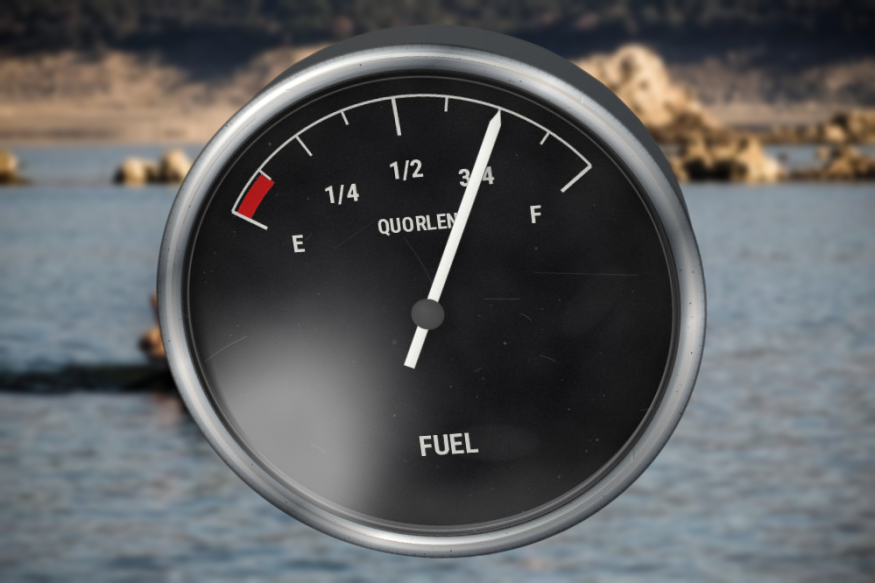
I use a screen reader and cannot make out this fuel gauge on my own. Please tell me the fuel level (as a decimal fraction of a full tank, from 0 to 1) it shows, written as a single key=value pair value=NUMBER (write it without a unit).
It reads value=0.75
